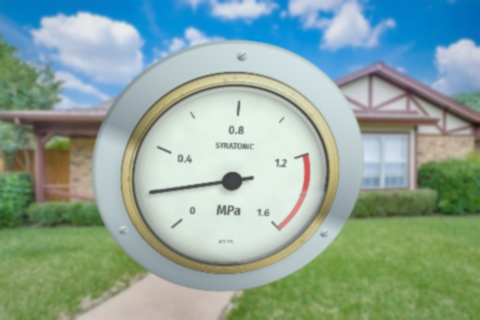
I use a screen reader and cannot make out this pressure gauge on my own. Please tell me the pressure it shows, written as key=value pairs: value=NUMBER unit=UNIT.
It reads value=0.2 unit=MPa
